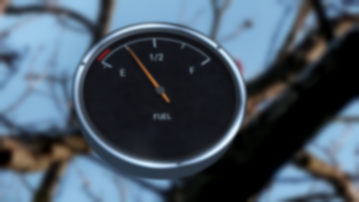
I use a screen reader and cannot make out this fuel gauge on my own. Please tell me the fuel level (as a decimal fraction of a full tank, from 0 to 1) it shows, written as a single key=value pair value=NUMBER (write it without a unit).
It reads value=0.25
